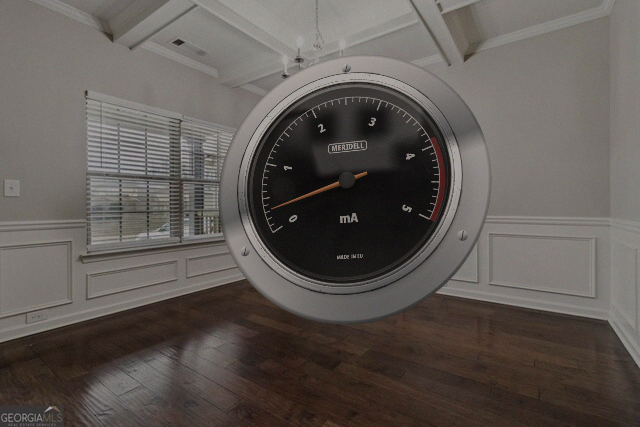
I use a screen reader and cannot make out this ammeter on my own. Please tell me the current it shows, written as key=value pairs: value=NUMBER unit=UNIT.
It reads value=0.3 unit=mA
